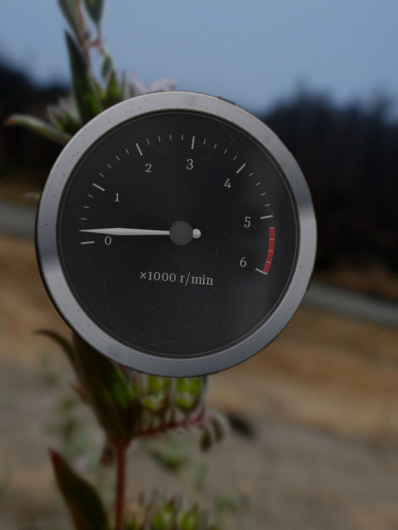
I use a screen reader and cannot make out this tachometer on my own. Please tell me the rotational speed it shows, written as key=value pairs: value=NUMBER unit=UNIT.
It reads value=200 unit=rpm
